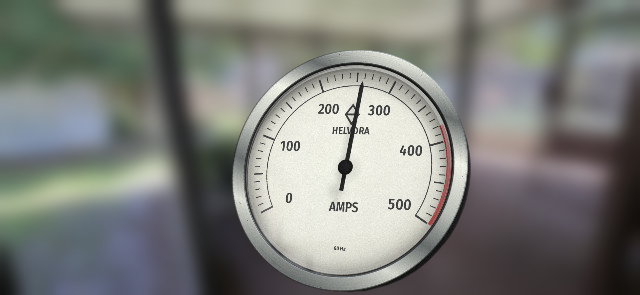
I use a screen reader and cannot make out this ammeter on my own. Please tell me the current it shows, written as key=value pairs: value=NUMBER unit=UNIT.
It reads value=260 unit=A
